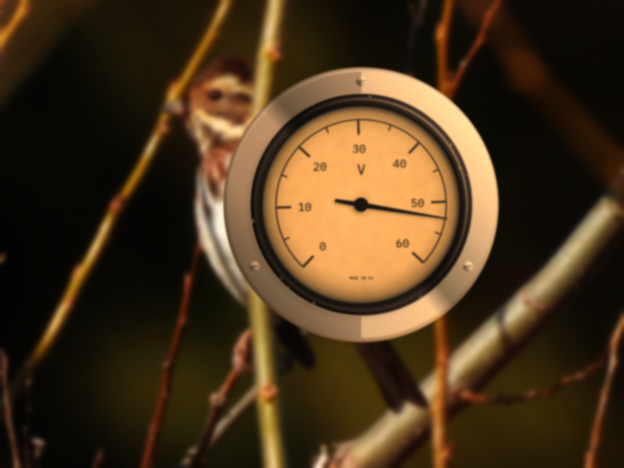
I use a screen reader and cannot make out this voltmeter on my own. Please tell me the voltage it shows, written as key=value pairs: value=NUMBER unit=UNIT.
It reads value=52.5 unit=V
